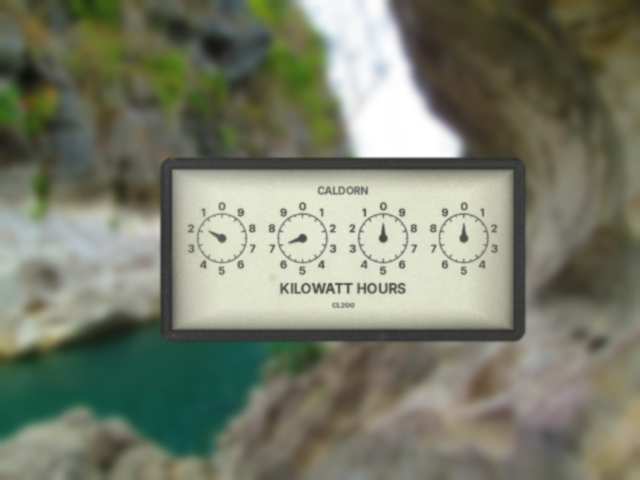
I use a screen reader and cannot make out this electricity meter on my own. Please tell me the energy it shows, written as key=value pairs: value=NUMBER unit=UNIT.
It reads value=1700 unit=kWh
